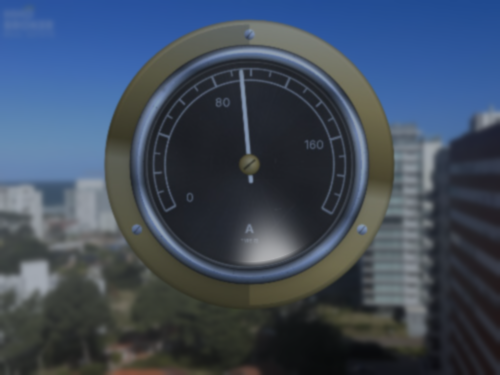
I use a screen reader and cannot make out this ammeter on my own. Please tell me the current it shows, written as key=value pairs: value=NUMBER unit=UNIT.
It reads value=95 unit=A
